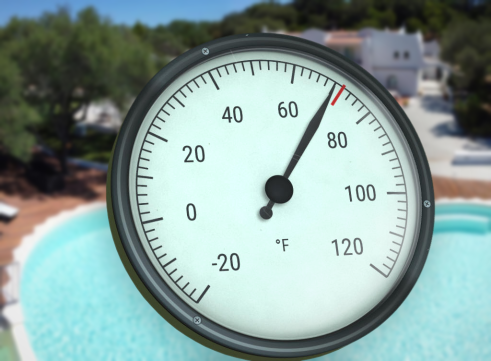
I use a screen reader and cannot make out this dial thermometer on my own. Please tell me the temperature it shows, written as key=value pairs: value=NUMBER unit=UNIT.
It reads value=70 unit=°F
